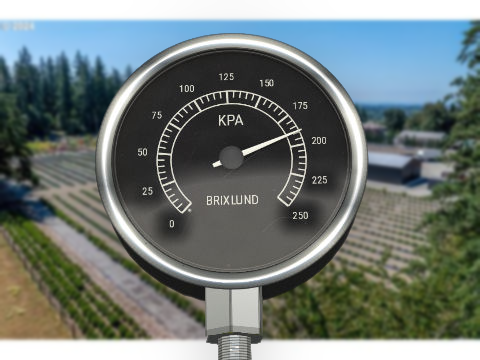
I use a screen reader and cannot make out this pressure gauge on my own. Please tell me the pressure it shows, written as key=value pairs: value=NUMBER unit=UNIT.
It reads value=190 unit=kPa
